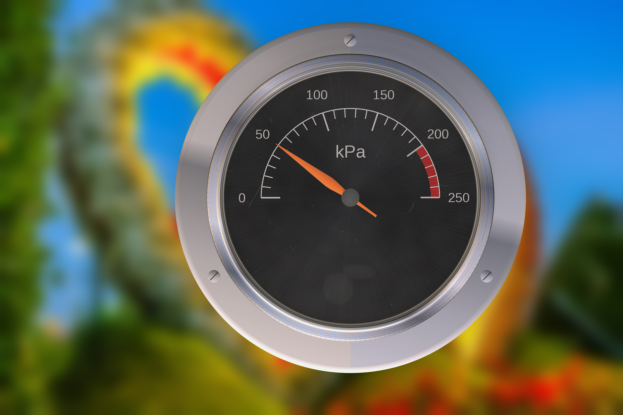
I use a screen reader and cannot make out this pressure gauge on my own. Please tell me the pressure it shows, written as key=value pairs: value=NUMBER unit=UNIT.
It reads value=50 unit=kPa
